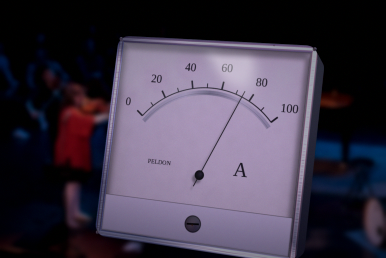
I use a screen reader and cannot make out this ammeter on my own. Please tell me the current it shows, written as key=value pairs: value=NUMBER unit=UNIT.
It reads value=75 unit=A
